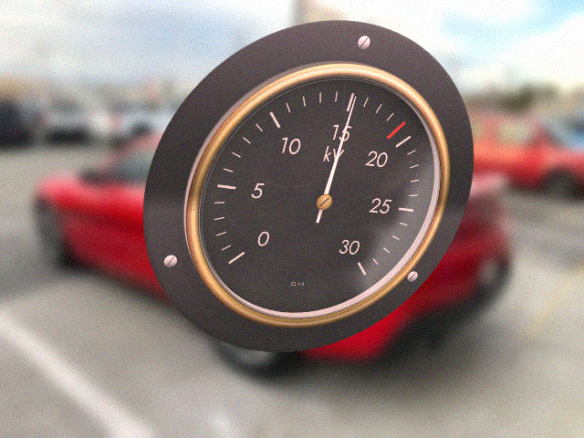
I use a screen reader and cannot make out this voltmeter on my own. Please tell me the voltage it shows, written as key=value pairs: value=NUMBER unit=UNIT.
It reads value=15 unit=kV
